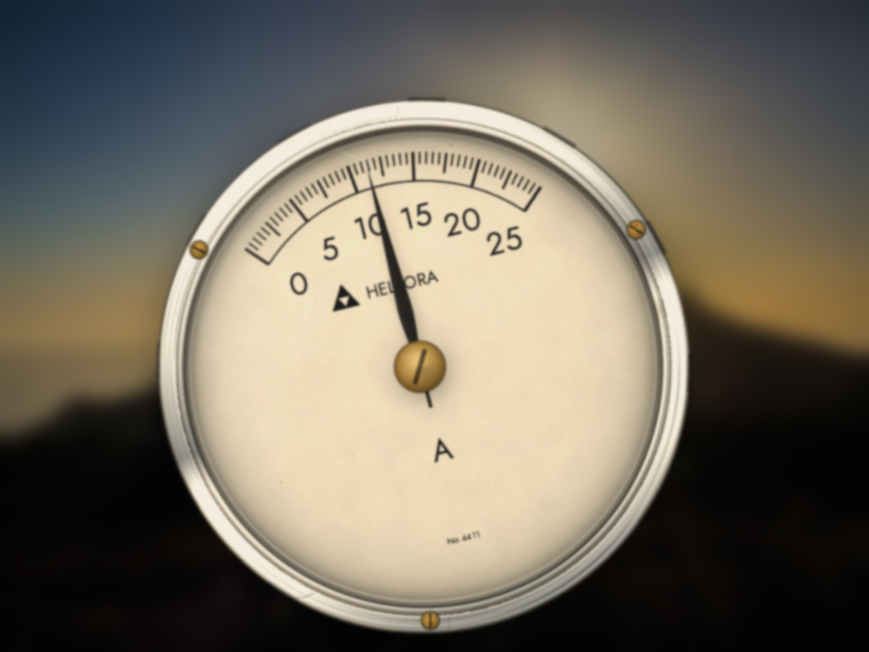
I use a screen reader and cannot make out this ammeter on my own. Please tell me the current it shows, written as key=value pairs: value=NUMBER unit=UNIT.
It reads value=11.5 unit=A
